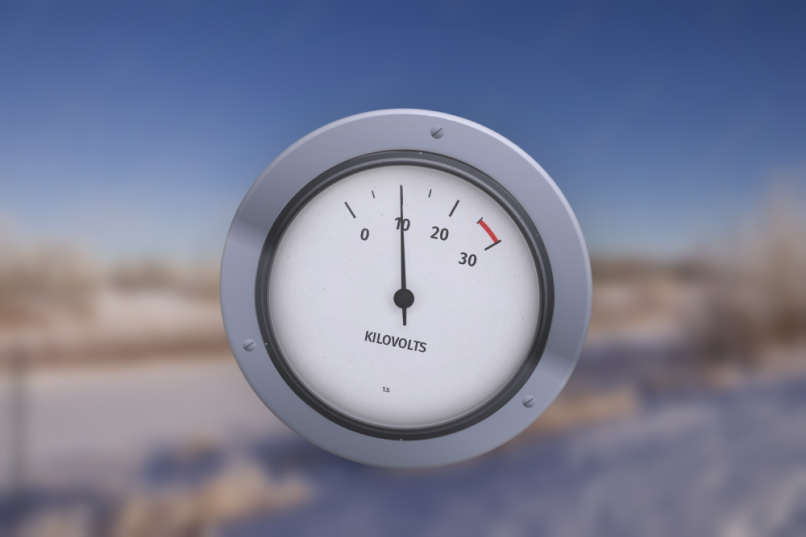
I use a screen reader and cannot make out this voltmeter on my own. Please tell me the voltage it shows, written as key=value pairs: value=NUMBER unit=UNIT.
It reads value=10 unit=kV
